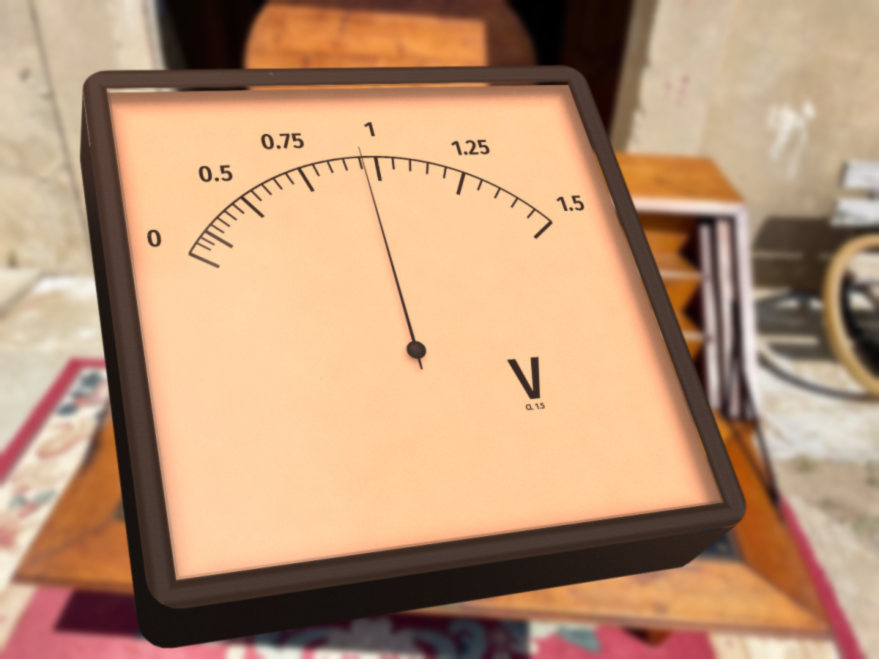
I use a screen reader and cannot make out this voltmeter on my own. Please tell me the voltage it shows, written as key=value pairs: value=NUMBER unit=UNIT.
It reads value=0.95 unit=V
